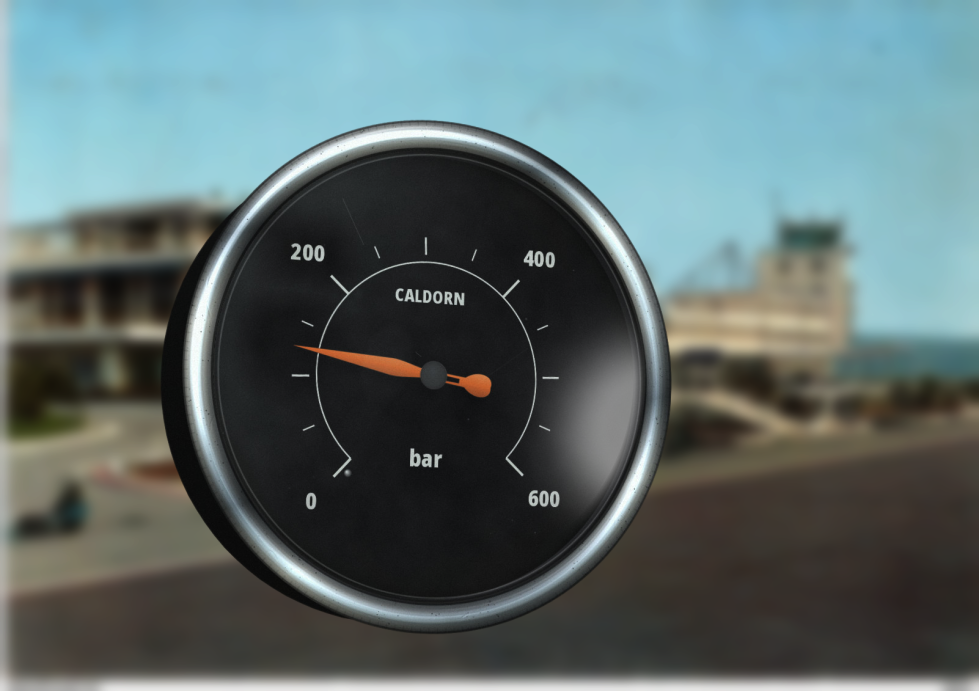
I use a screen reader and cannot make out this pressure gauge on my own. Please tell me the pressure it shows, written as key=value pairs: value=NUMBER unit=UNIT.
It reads value=125 unit=bar
